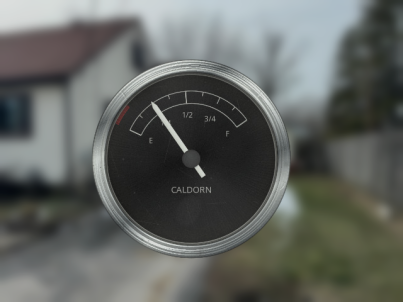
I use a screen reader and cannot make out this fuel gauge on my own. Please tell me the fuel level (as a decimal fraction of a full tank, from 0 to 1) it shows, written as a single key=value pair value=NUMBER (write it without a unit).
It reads value=0.25
